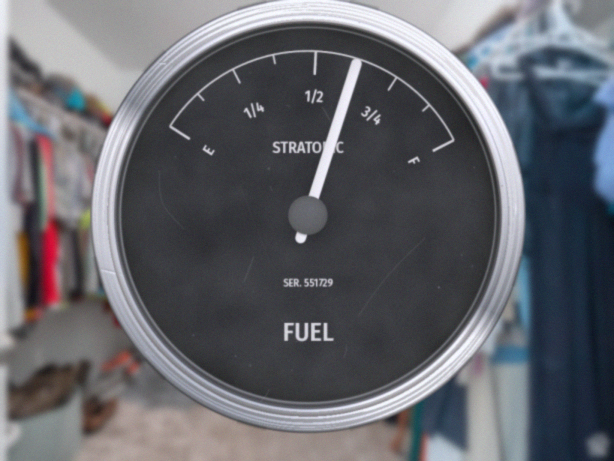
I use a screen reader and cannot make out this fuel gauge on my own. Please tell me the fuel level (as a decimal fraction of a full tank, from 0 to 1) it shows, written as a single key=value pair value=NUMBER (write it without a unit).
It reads value=0.625
